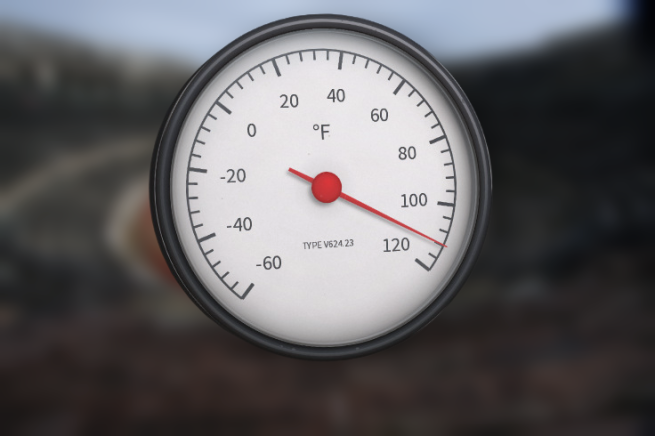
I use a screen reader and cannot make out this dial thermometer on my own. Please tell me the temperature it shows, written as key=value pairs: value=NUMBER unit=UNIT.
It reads value=112 unit=°F
